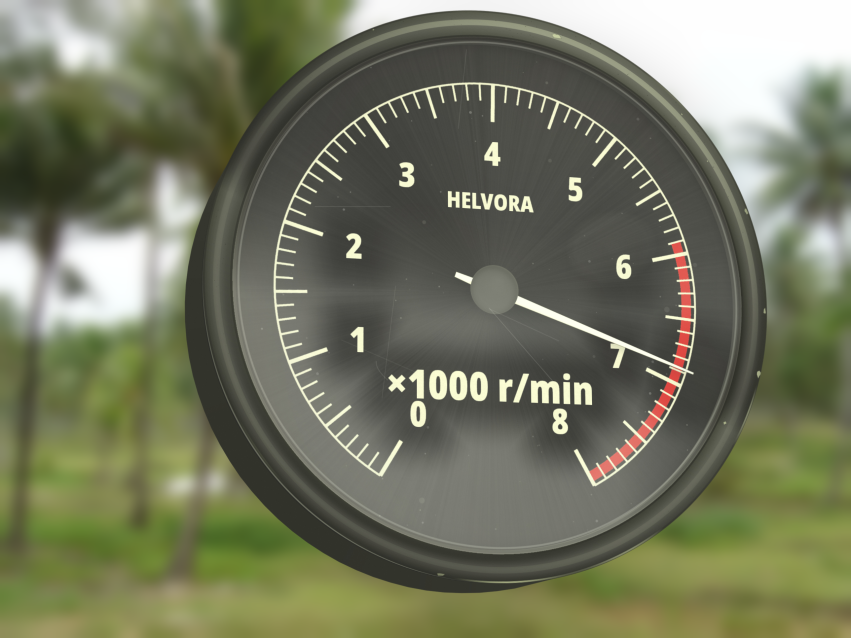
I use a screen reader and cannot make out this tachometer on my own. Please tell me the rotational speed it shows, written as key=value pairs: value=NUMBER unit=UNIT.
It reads value=6900 unit=rpm
